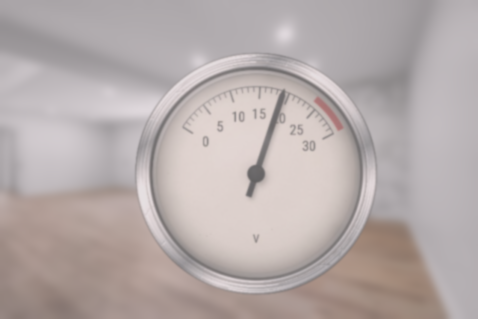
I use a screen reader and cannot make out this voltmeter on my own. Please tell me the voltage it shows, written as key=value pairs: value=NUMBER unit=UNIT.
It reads value=19 unit=V
